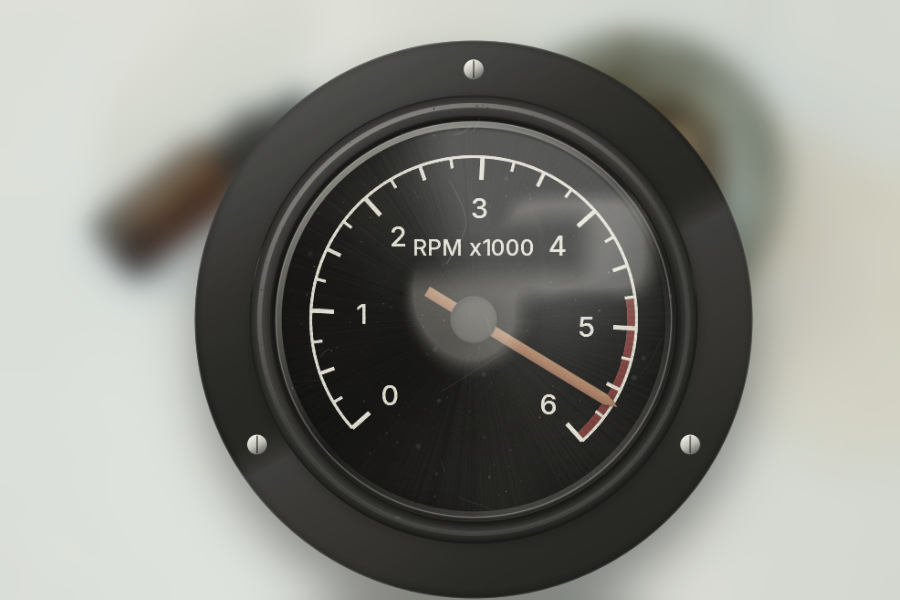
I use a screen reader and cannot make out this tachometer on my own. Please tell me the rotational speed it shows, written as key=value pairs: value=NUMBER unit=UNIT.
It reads value=5625 unit=rpm
